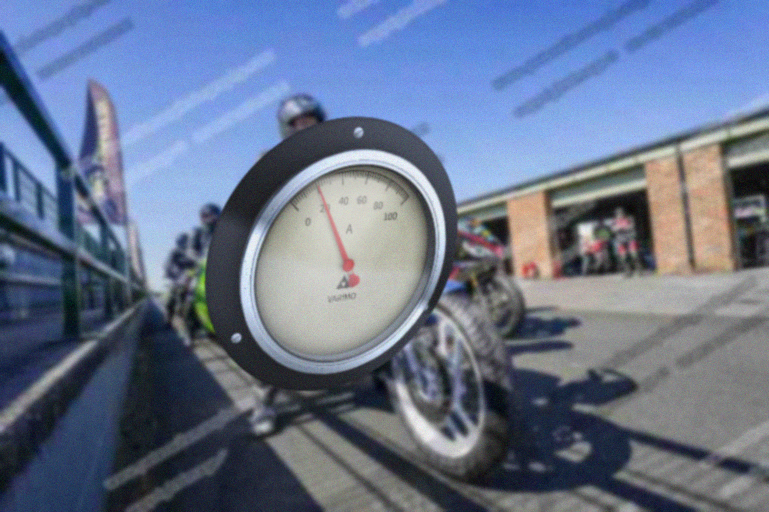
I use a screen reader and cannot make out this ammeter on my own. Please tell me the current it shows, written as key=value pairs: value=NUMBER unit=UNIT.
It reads value=20 unit=A
